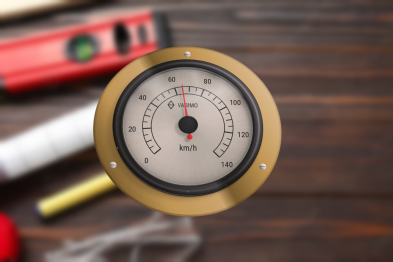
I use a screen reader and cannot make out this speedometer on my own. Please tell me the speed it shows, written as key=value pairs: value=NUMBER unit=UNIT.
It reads value=65 unit=km/h
